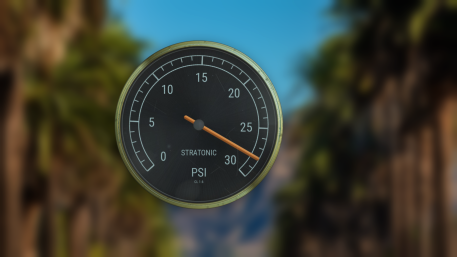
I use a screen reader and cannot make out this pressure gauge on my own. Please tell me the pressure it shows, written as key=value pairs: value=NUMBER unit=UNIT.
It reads value=28 unit=psi
